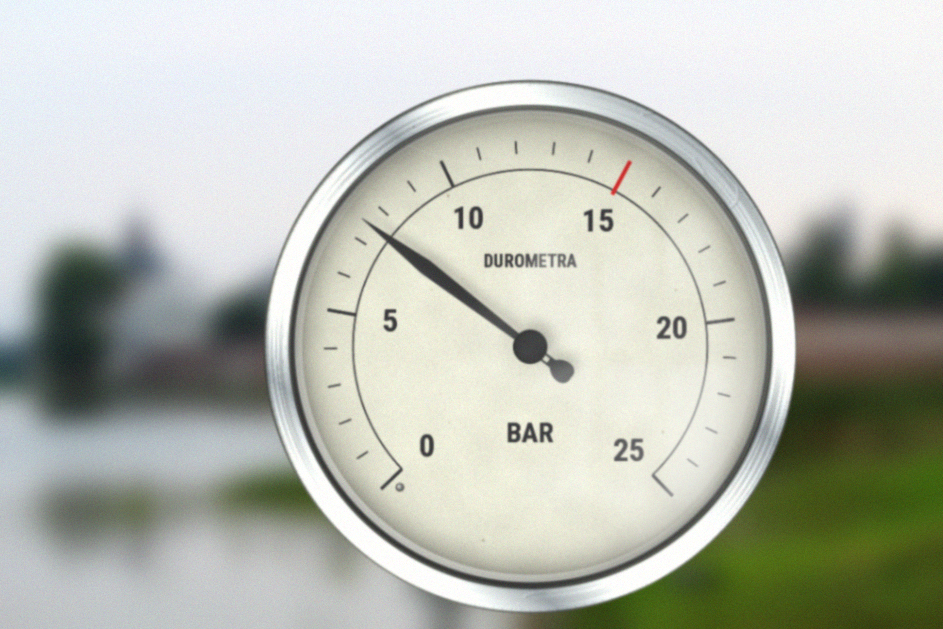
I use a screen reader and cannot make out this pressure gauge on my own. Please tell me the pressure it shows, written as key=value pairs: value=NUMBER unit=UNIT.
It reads value=7.5 unit=bar
